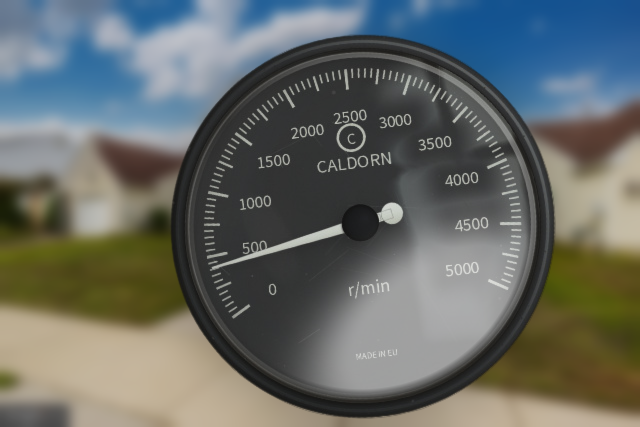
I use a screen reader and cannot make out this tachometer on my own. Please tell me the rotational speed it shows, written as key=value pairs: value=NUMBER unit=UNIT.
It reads value=400 unit=rpm
